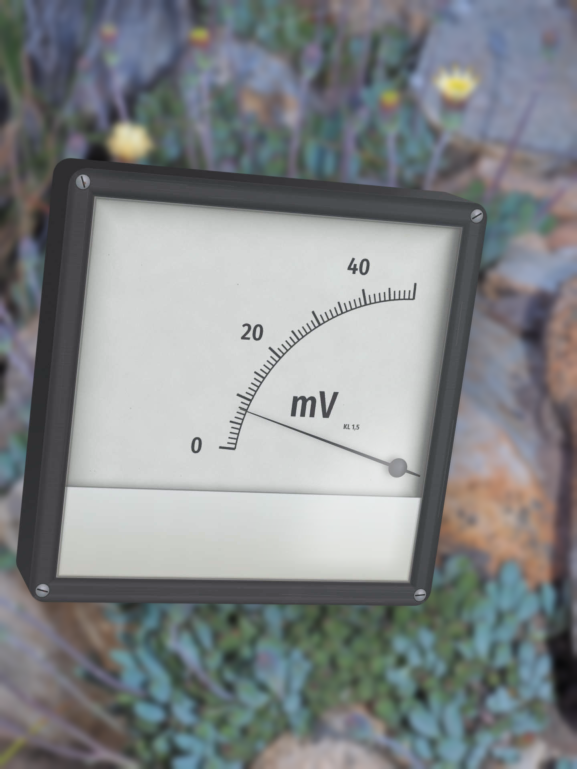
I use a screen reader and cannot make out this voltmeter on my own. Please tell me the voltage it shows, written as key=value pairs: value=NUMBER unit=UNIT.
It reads value=8 unit=mV
